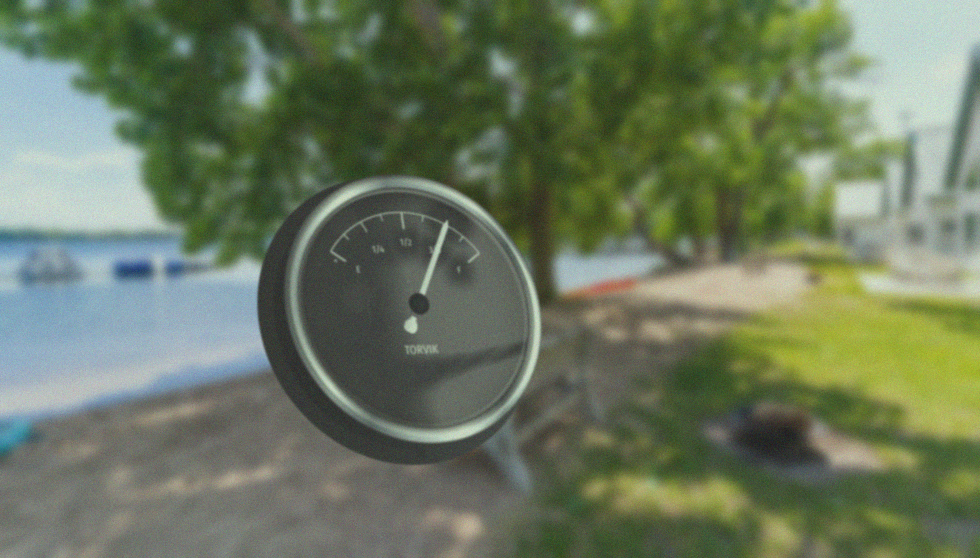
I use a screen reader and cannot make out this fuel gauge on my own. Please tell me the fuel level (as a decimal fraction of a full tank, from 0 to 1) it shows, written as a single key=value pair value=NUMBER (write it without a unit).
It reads value=0.75
